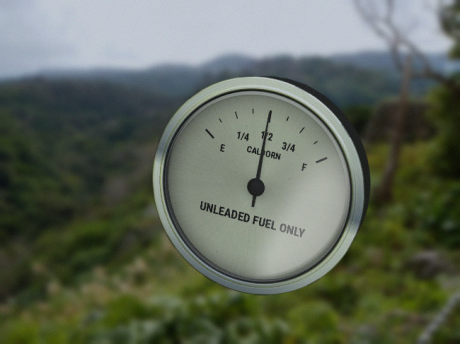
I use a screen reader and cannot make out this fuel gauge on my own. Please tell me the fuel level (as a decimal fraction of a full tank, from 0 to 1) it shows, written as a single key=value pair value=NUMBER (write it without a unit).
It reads value=0.5
